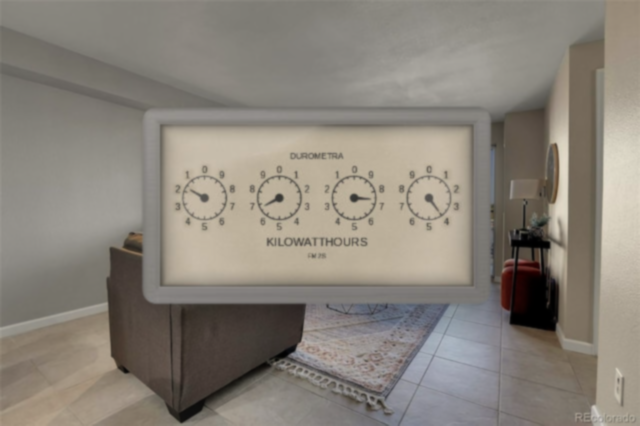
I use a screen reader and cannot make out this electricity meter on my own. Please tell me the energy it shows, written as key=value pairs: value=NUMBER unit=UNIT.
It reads value=1674 unit=kWh
